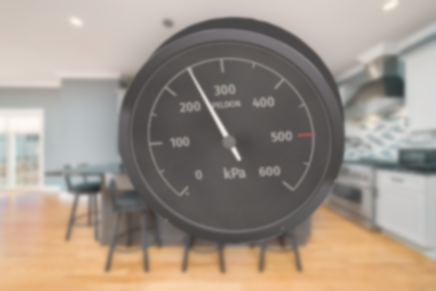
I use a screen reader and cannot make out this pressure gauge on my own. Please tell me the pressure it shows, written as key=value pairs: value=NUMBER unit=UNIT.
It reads value=250 unit=kPa
